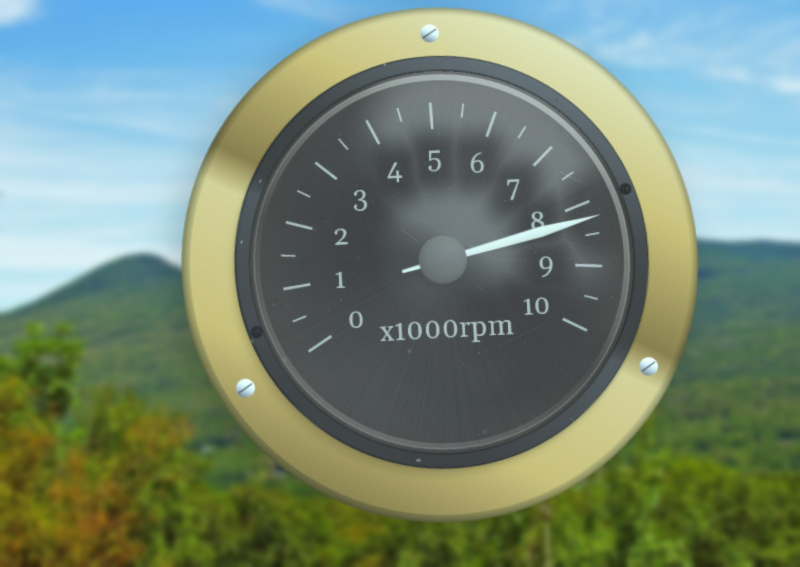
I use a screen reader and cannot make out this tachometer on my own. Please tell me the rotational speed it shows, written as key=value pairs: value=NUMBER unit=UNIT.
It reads value=8250 unit=rpm
